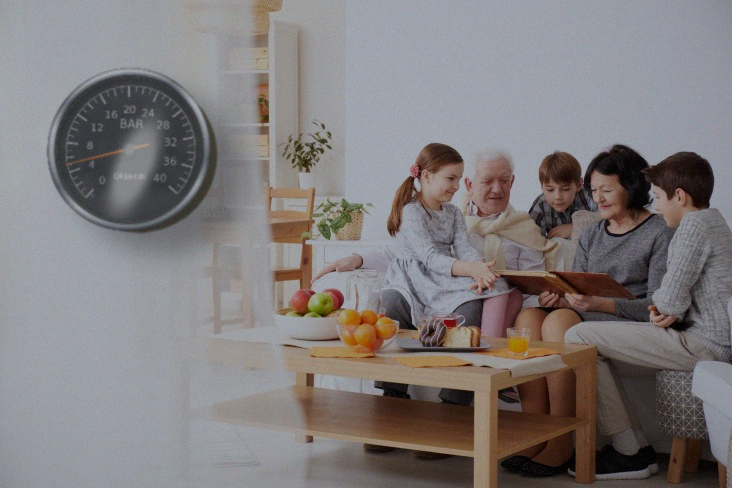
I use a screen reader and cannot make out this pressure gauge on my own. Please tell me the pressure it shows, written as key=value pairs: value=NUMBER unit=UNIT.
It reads value=5 unit=bar
